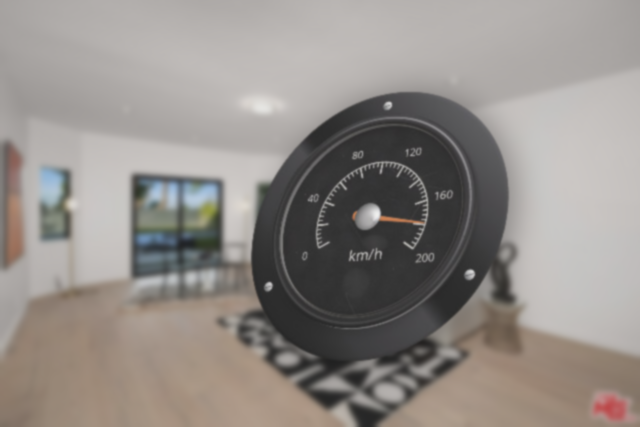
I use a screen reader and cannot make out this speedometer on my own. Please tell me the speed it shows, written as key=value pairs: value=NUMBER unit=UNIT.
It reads value=180 unit=km/h
